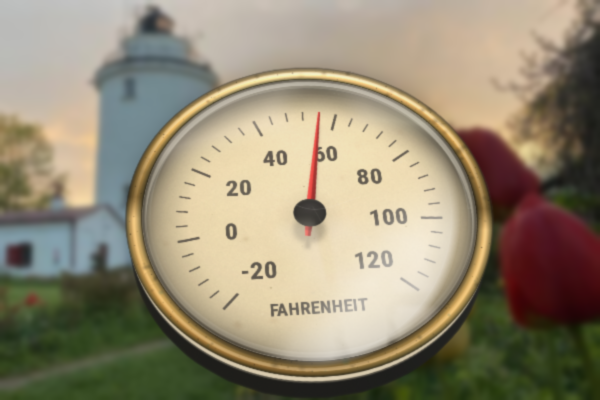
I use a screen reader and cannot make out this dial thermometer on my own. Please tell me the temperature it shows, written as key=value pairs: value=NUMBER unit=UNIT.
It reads value=56 unit=°F
